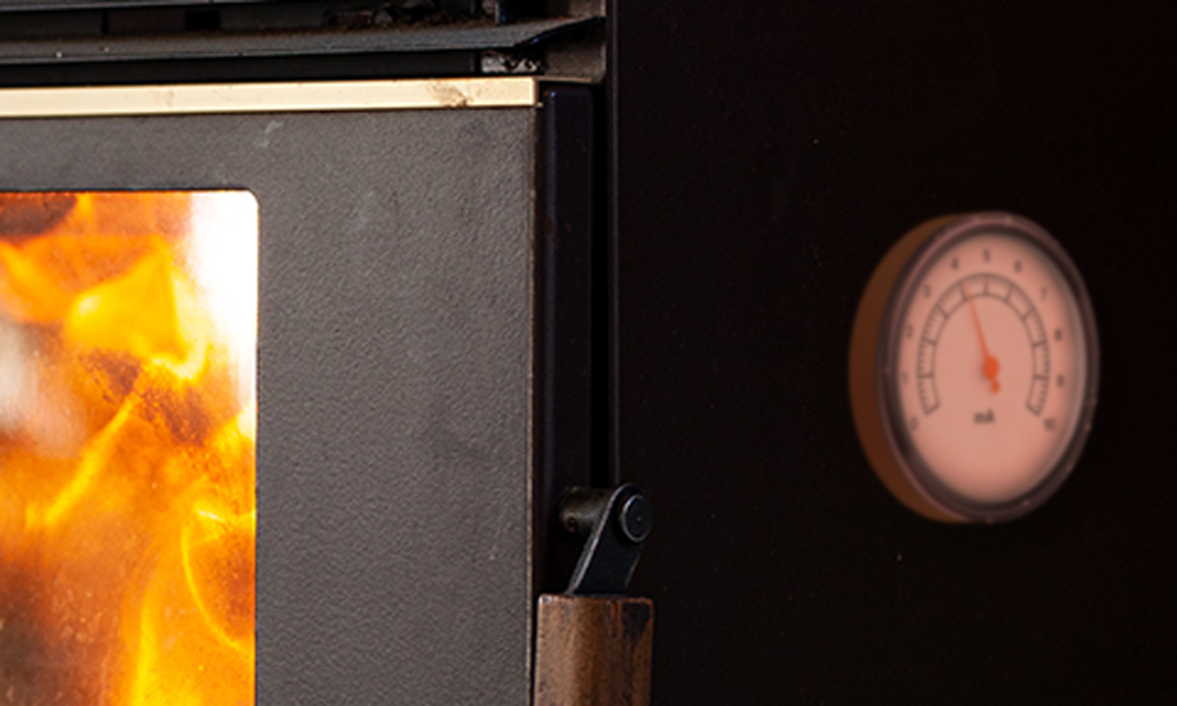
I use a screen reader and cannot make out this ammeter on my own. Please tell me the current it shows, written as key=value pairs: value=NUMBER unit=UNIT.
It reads value=4 unit=mA
